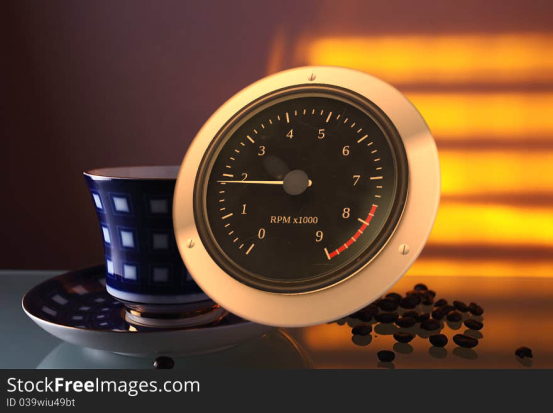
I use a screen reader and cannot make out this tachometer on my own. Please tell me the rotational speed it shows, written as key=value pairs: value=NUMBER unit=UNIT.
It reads value=1800 unit=rpm
